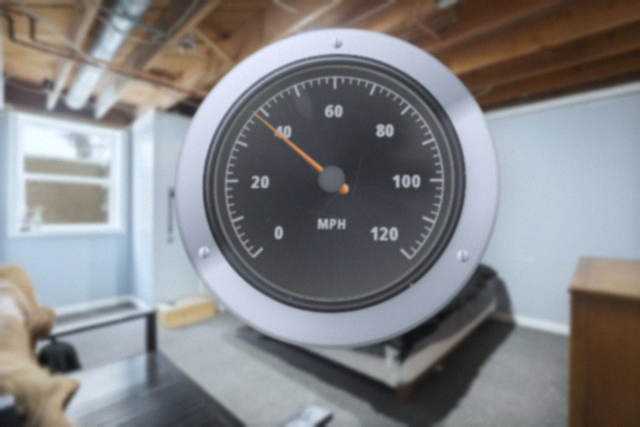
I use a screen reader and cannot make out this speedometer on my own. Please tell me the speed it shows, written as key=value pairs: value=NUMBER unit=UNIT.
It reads value=38 unit=mph
